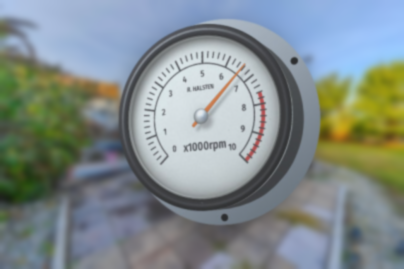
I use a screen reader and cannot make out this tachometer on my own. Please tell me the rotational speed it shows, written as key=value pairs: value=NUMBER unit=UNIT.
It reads value=6600 unit=rpm
